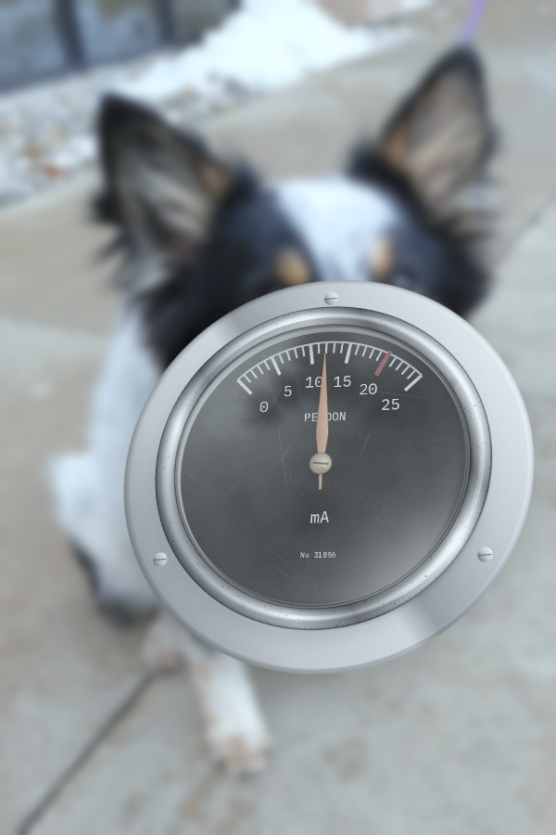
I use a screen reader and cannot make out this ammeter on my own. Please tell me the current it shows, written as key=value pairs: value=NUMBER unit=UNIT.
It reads value=12 unit=mA
